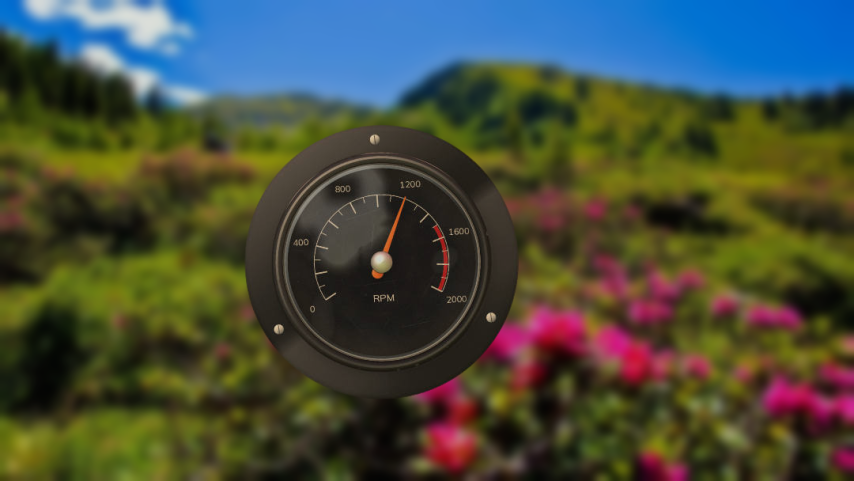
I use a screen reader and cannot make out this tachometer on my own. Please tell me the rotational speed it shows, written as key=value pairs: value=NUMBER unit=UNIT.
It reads value=1200 unit=rpm
